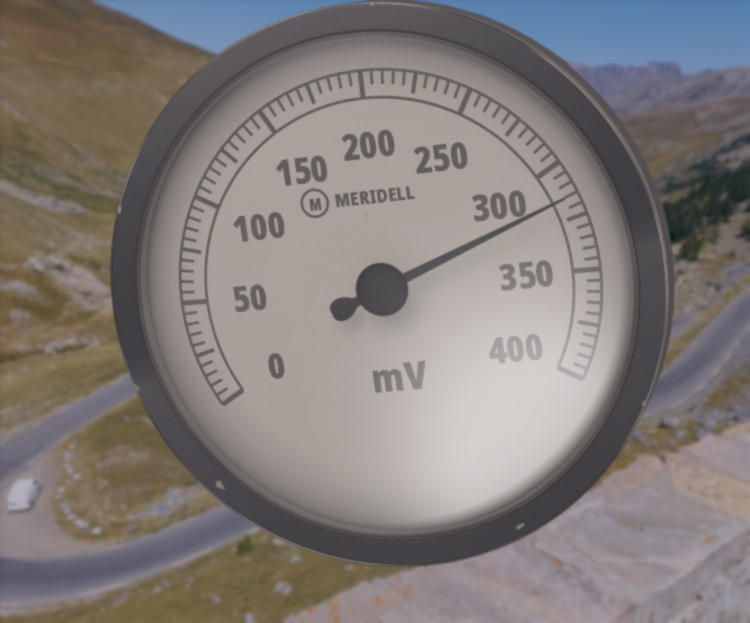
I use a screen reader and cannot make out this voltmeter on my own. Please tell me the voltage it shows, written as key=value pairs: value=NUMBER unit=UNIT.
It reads value=315 unit=mV
